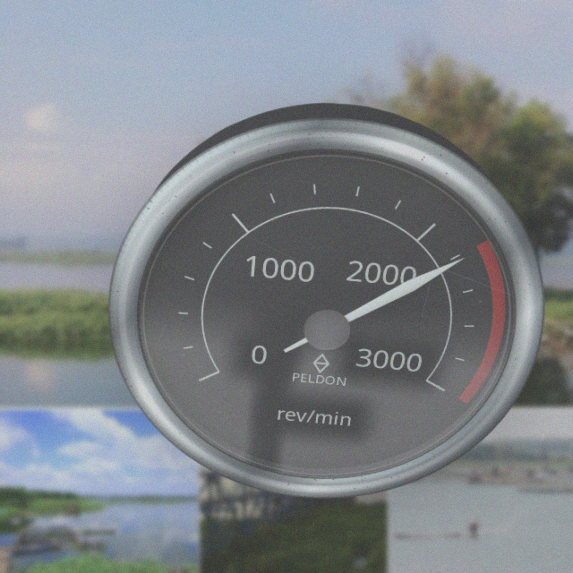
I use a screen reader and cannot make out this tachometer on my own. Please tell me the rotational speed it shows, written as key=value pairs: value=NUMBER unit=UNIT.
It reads value=2200 unit=rpm
